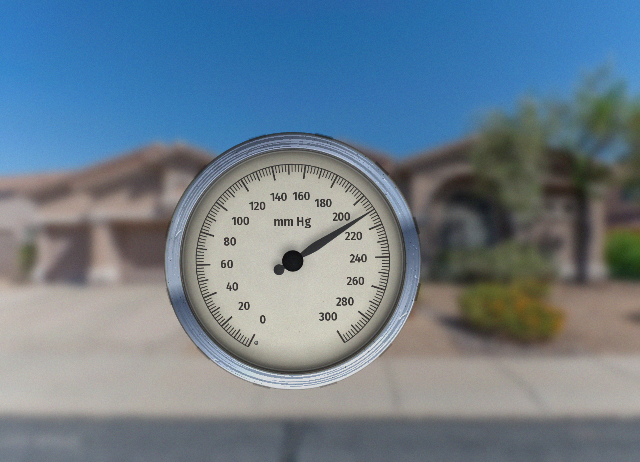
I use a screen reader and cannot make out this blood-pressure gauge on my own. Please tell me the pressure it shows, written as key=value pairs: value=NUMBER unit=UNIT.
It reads value=210 unit=mmHg
